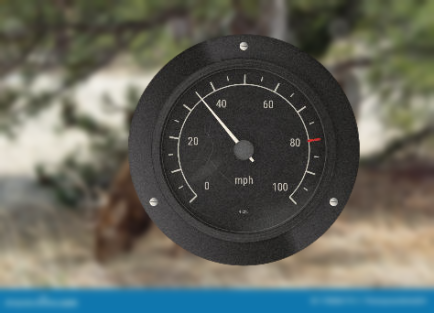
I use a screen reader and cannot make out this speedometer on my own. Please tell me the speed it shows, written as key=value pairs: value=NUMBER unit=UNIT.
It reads value=35 unit=mph
